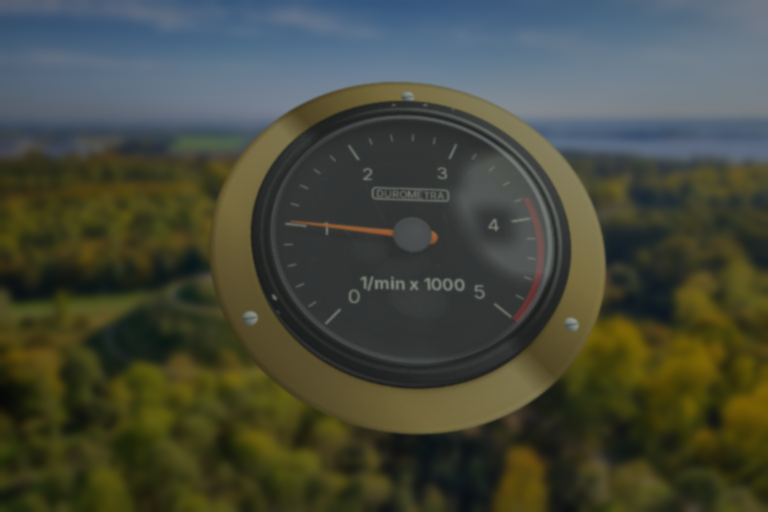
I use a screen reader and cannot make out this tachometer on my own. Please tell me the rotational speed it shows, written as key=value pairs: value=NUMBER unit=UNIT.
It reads value=1000 unit=rpm
